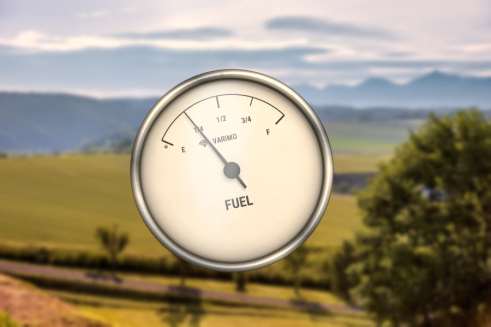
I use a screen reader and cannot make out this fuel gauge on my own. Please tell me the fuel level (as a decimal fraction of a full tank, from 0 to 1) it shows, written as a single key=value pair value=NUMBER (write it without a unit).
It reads value=0.25
